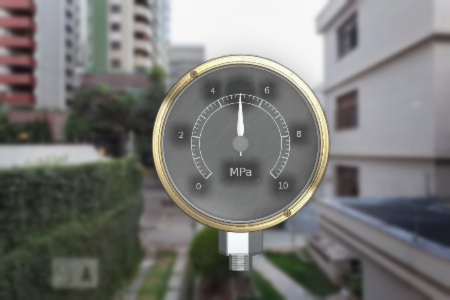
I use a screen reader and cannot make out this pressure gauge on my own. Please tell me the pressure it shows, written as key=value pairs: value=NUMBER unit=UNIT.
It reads value=5 unit=MPa
